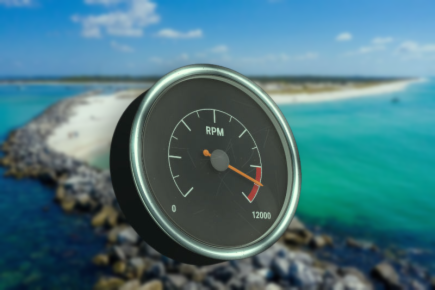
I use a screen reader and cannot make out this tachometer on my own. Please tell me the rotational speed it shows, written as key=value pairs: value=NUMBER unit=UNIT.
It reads value=11000 unit=rpm
